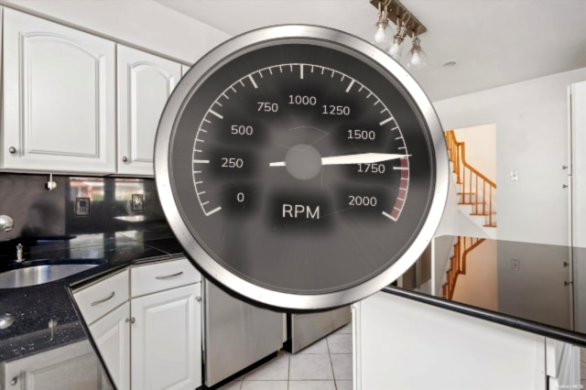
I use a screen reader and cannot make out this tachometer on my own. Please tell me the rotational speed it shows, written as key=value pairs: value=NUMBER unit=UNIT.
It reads value=1700 unit=rpm
